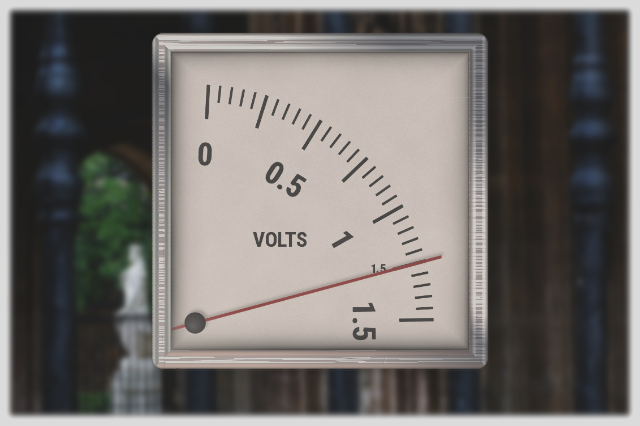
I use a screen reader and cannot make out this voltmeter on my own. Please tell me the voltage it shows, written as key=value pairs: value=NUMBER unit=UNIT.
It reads value=1.25 unit=V
